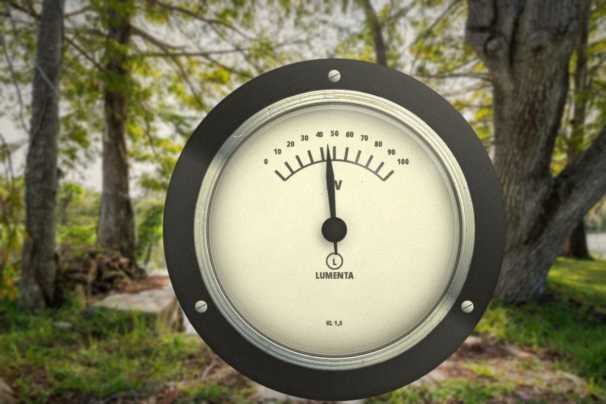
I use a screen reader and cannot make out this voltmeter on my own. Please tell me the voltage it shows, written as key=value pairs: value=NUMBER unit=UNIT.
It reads value=45 unit=kV
